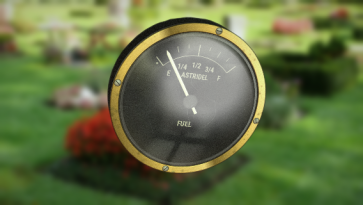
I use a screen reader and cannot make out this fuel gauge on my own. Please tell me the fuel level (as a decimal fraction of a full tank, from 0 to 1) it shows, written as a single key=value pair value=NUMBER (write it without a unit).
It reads value=0.125
